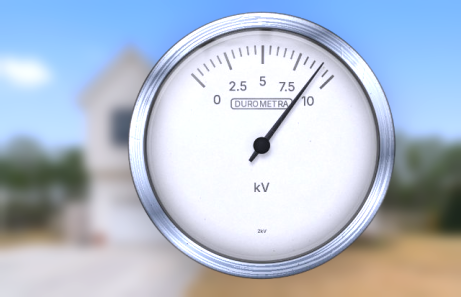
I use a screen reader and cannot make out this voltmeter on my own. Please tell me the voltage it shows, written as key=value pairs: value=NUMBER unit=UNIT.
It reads value=9 unit=kV
